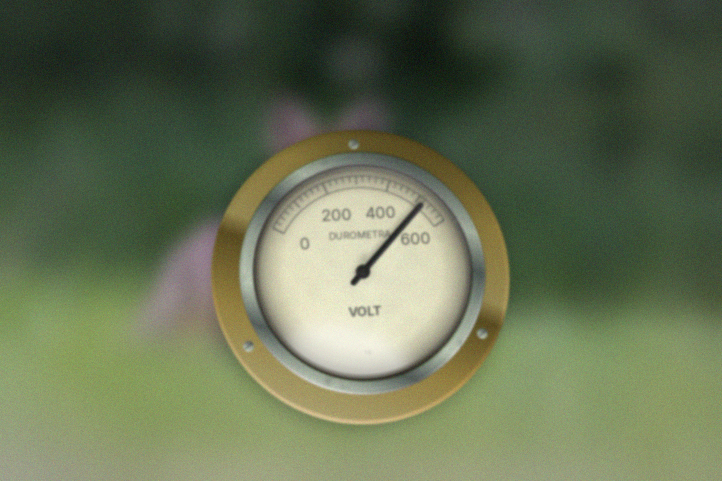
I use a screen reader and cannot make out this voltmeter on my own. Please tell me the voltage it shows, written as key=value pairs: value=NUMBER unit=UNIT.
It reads value=520 unit=V
